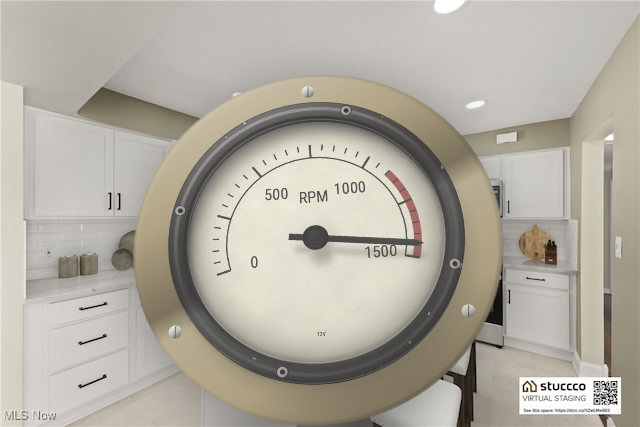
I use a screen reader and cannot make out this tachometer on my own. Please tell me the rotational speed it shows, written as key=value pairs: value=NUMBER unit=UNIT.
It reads value=1450 unit=rpm
